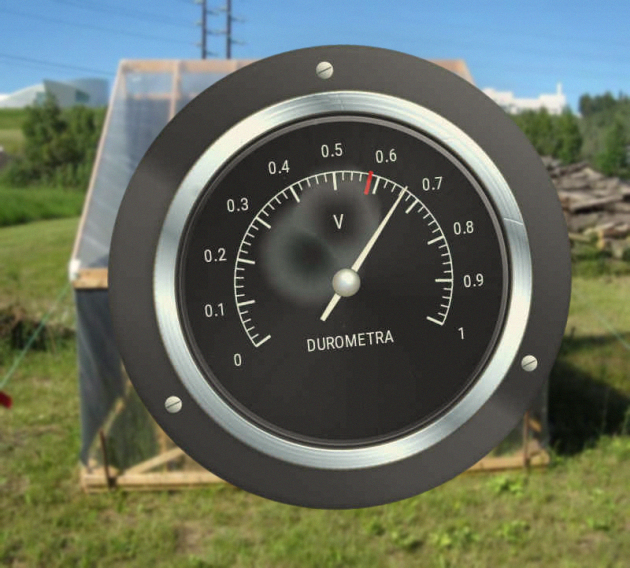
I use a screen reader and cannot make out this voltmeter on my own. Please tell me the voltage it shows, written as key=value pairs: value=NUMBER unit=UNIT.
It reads value=0.66 unit=V
